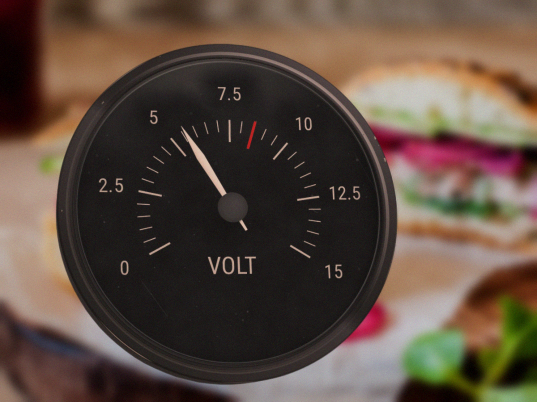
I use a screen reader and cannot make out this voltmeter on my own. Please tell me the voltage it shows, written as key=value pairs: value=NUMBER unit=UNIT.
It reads value=5.5 unit=V
